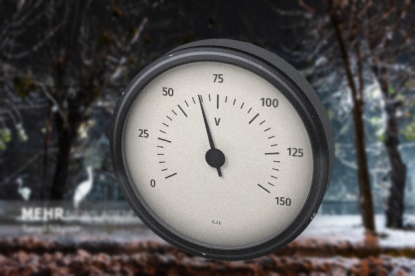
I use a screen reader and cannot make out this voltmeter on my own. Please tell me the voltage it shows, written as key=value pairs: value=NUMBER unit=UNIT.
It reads value=65 unit=V
